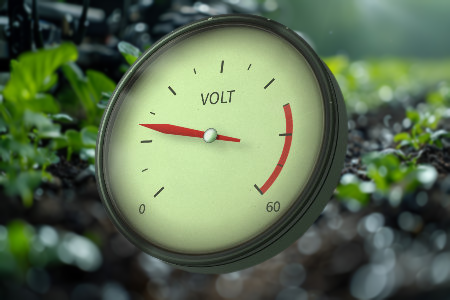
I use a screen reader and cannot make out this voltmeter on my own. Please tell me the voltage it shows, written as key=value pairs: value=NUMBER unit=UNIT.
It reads value=12.5 unit=V
